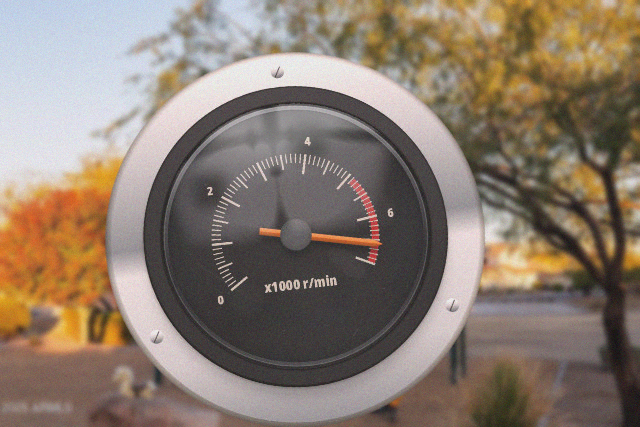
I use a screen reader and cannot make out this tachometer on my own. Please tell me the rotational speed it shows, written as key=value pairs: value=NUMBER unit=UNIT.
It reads value=6600 unit=rpm
